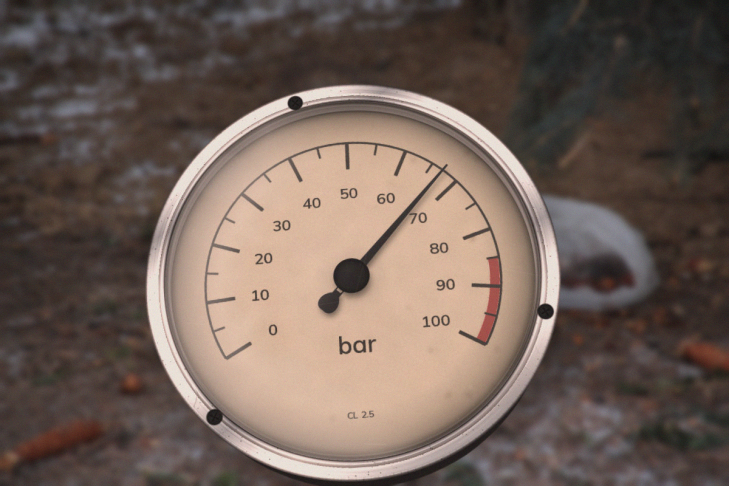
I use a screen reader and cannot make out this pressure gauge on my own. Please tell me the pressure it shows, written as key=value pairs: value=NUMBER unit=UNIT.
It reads value=67.5 unit=bar
